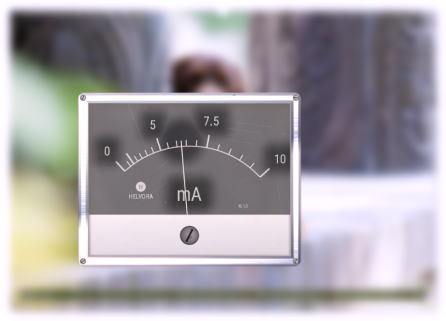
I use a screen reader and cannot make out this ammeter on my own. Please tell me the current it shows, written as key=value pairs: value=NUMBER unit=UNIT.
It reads value=6.25 unit=mA
